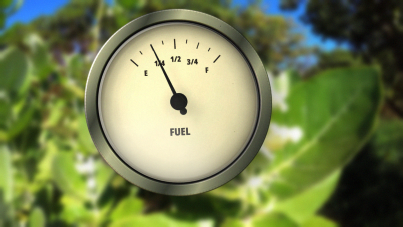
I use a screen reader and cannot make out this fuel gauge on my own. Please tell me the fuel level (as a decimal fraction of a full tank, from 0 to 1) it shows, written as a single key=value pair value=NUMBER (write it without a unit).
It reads value=0.25
